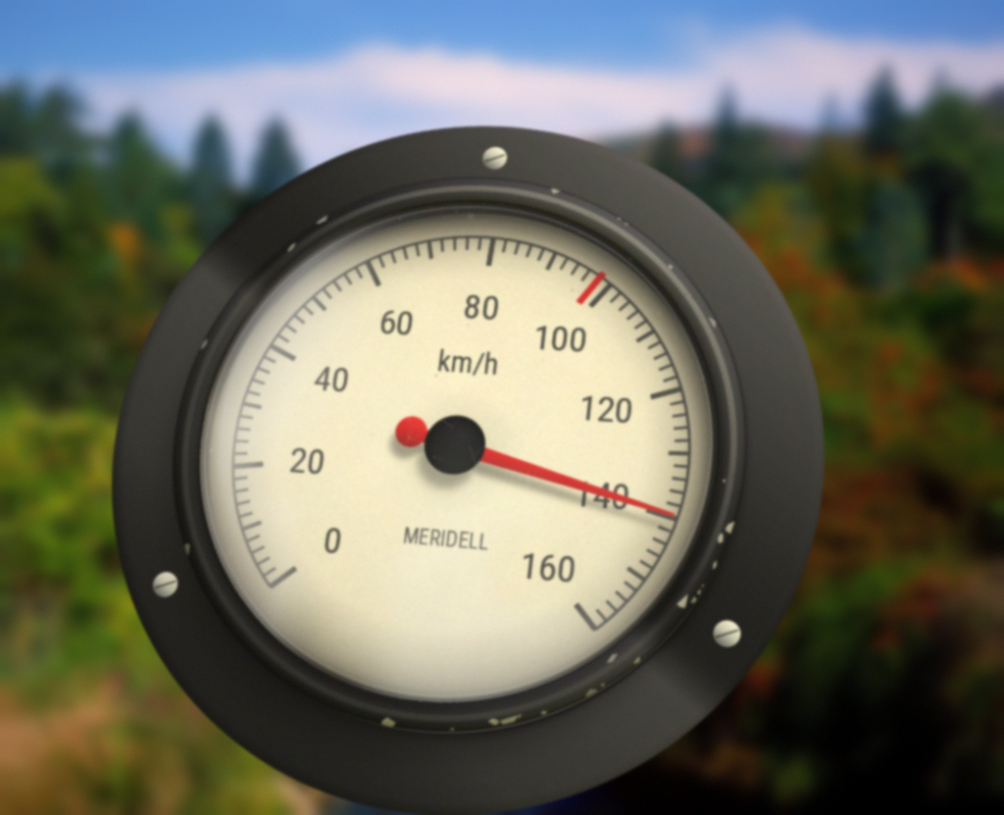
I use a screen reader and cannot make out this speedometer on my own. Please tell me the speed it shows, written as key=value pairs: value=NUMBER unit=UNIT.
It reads value=140 unit=km/h
